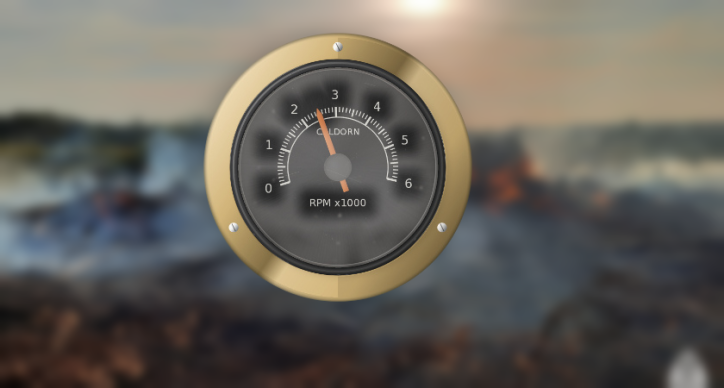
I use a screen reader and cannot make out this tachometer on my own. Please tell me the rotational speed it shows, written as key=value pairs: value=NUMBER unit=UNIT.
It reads value=2500 unit=rpm
